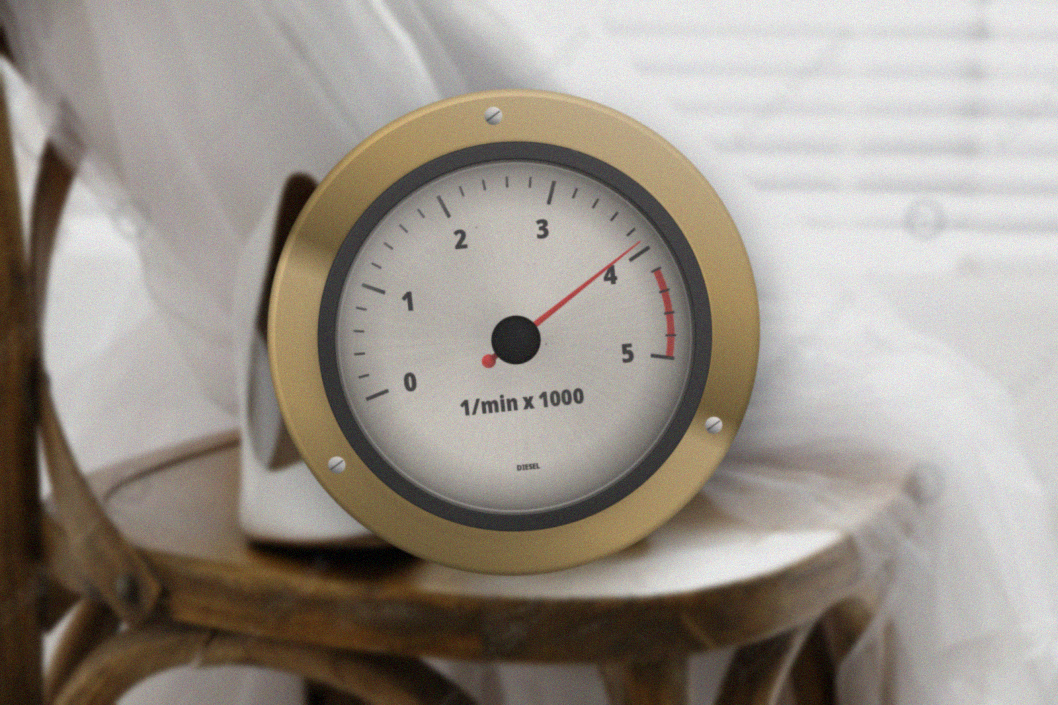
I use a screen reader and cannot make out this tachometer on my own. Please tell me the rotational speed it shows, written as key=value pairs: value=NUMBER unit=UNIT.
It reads value=3900 unit=rpm
